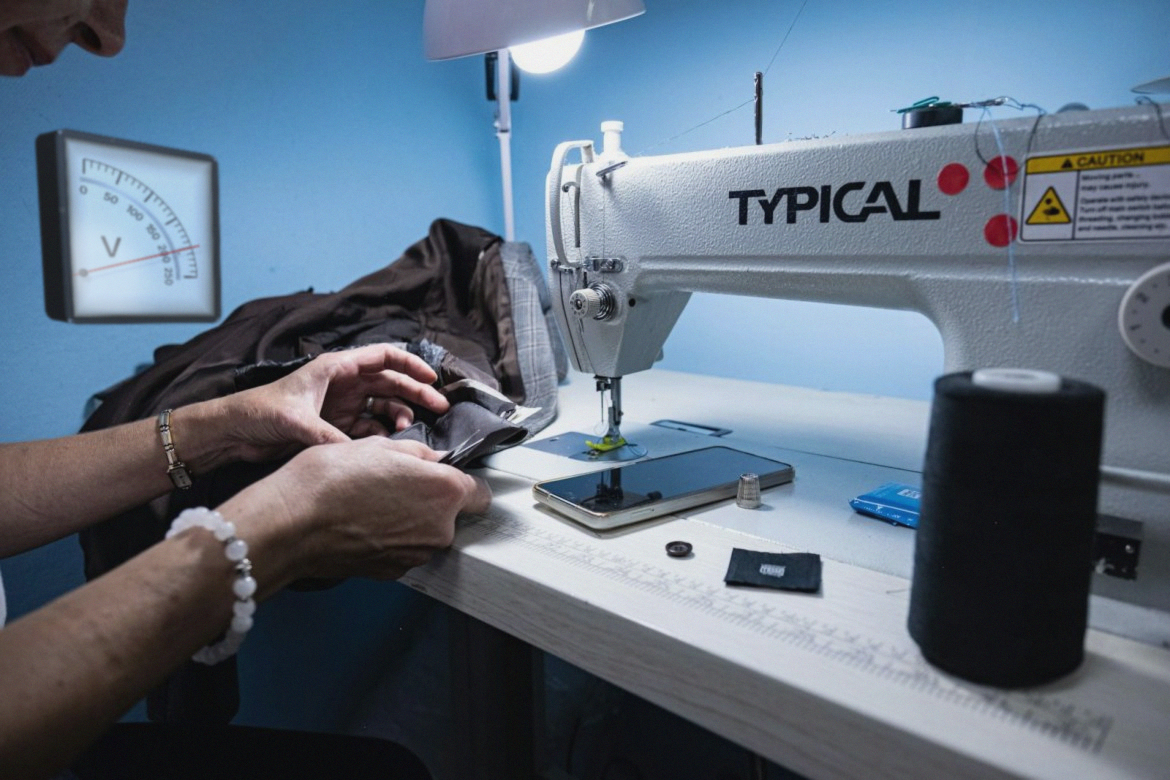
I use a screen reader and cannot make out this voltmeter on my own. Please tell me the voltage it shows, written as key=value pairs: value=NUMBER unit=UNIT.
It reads value=200 unit=V
